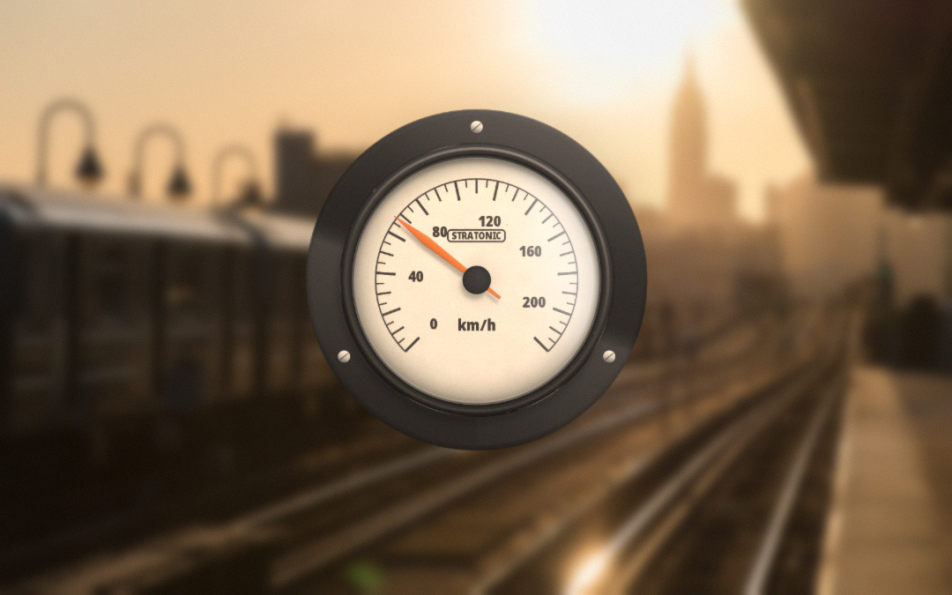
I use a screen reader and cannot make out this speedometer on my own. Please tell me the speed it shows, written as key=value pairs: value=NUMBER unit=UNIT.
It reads value=67.5 unit=km/h
